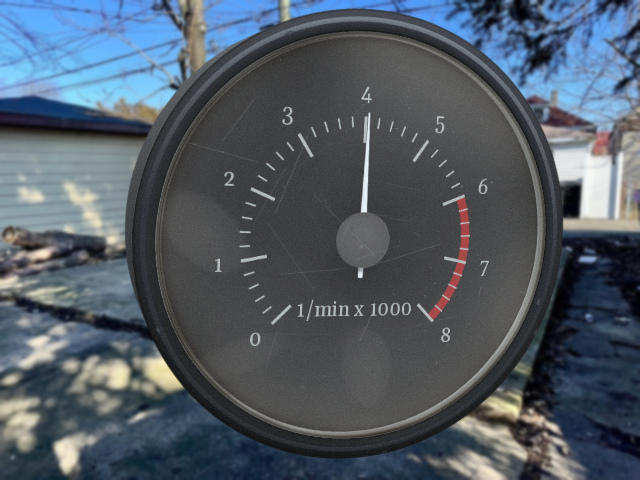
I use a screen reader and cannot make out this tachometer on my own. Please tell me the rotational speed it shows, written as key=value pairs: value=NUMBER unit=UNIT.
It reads value=4000 unit=rpm
